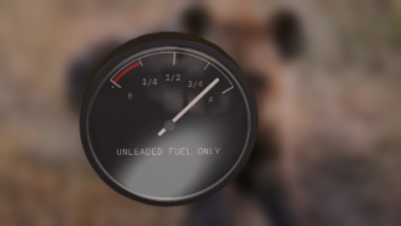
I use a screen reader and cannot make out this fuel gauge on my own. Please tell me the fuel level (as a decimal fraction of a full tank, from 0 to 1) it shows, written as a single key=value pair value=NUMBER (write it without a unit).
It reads value=0.875
